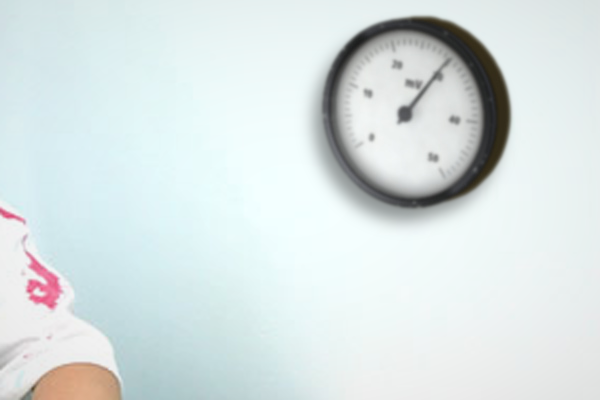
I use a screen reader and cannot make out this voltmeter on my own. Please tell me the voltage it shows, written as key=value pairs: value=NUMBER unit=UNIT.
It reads value=30 unit=mV
